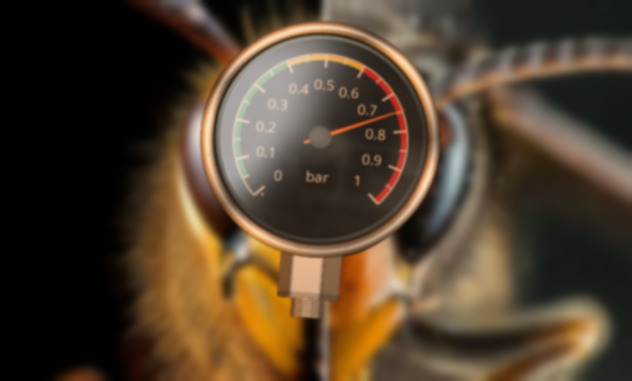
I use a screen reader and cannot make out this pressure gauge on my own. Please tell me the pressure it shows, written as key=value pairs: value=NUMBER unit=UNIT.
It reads value=0.75 unit=bar
